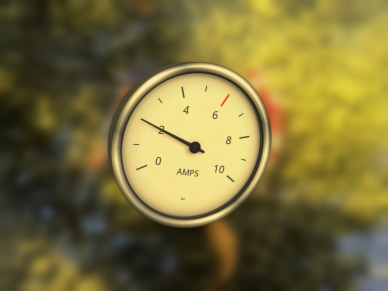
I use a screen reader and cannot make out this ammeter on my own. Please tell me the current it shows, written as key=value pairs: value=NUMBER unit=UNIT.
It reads value=2 unit=A
